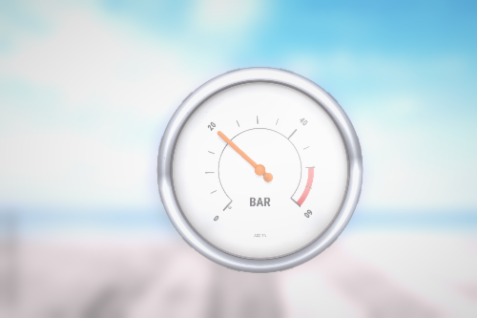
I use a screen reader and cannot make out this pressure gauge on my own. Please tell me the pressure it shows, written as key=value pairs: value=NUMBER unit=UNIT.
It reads value=20 unit=bar
